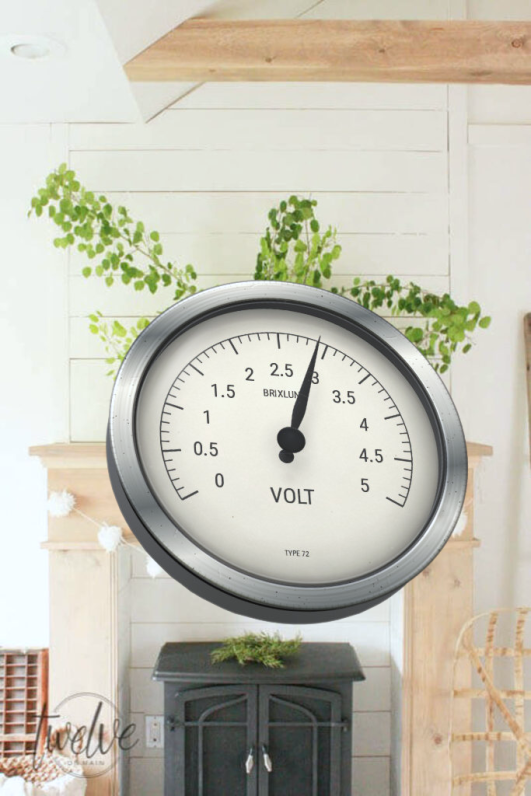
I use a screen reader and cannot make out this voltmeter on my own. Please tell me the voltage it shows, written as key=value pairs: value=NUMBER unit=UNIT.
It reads value=2.9 unit=V
